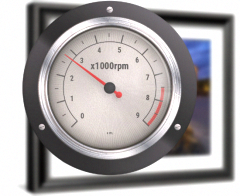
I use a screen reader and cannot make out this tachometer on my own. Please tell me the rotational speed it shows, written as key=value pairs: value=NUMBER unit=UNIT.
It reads value=2750 unit=rpm
